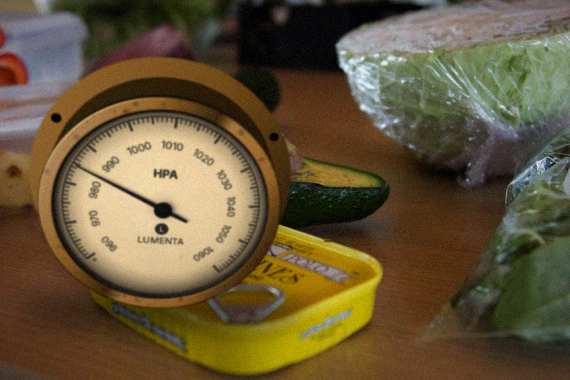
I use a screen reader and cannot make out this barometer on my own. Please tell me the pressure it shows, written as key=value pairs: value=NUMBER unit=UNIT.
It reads value=985 unit=hPa
